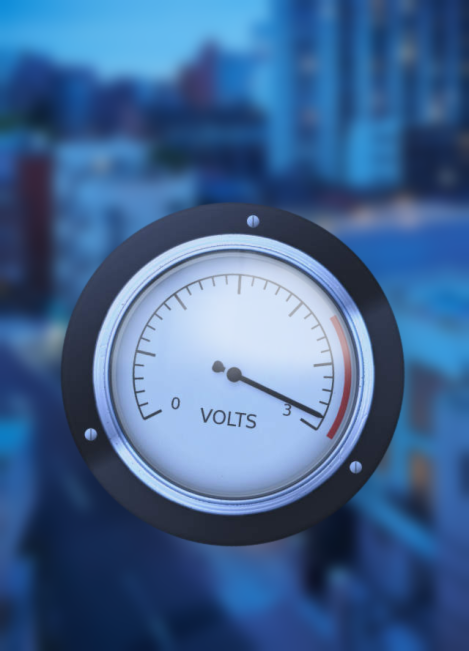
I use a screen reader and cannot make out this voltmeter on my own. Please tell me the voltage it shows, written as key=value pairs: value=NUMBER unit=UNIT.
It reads value=2.9 unit=V
